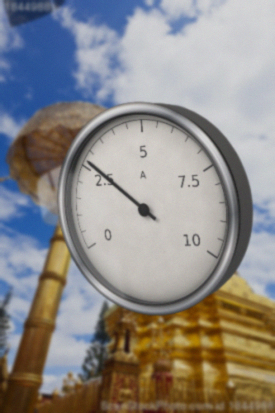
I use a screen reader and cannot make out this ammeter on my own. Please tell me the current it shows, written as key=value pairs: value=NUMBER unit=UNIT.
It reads value=2.75 unit=A
